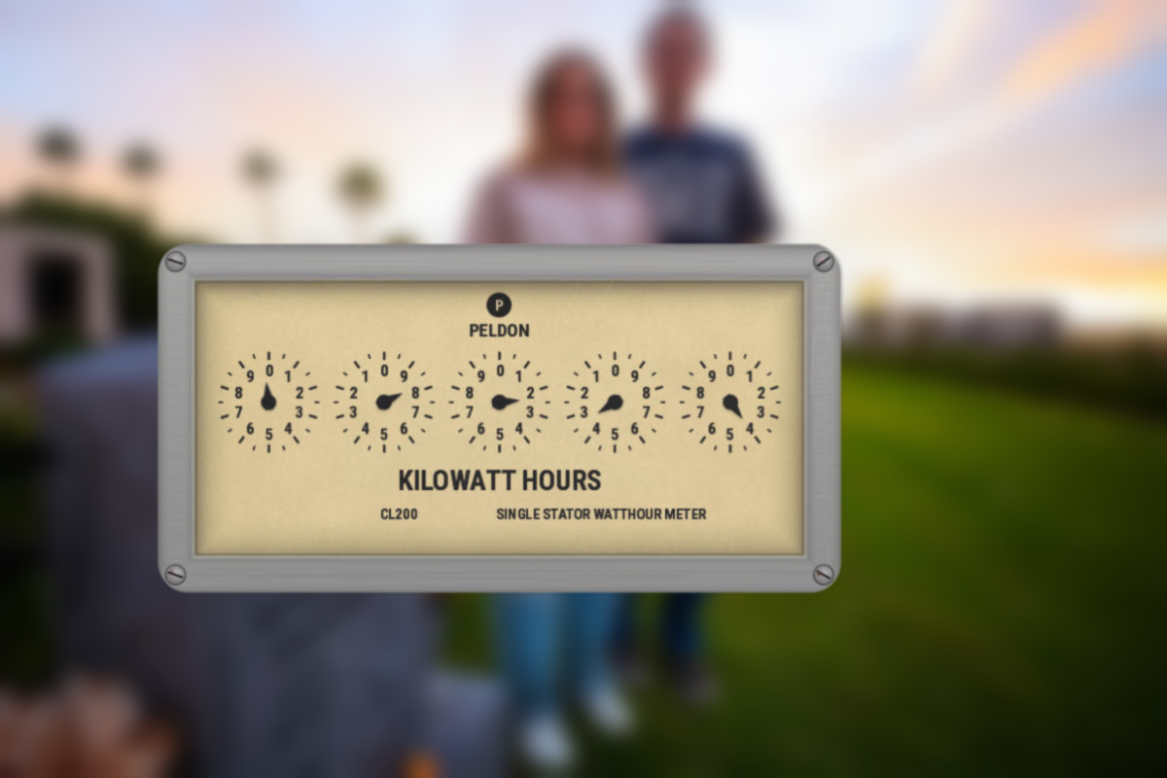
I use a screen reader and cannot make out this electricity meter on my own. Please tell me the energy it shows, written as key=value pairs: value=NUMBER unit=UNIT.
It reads value=98234 unit=kWh
